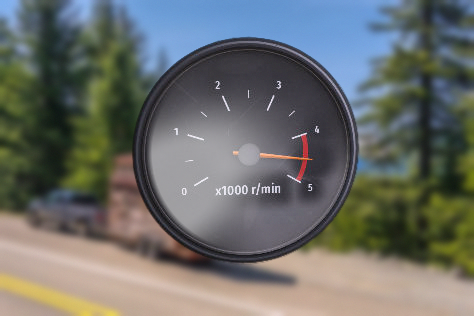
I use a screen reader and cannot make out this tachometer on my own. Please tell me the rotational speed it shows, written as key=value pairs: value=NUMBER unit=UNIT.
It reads value=4500 unit=rpm
